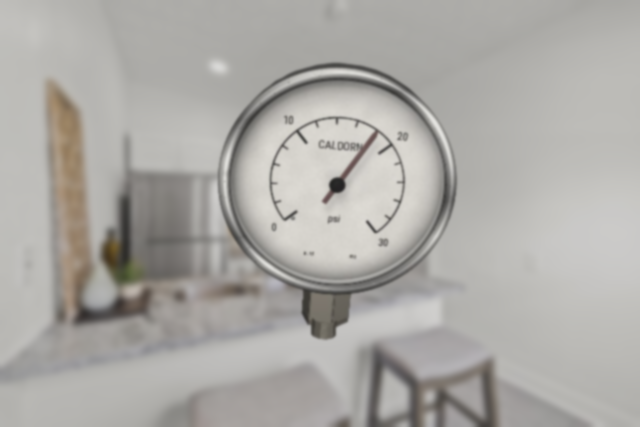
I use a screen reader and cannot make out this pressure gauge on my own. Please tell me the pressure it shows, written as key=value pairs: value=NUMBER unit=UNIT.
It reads value=18 unit=psi
